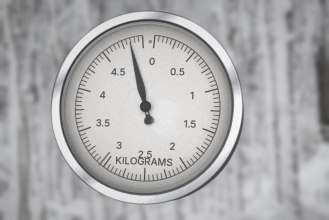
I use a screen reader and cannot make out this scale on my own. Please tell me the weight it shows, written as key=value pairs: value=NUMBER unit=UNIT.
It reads value=4.85 unit=kg
